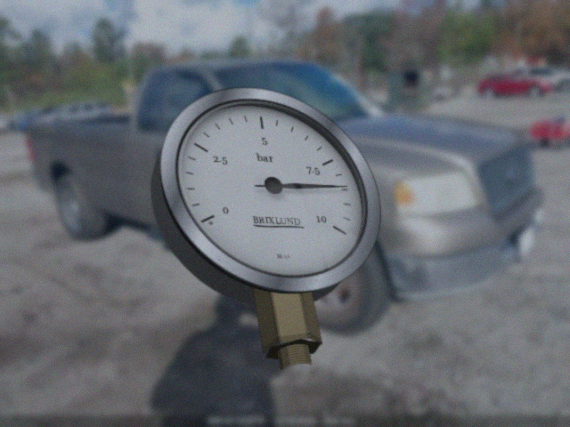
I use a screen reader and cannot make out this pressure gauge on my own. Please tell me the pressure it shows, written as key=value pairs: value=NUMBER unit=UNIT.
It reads value=8.5 unit=bar
